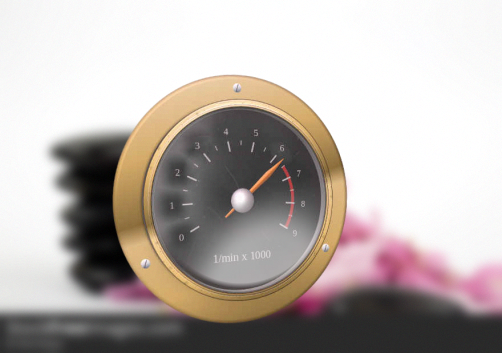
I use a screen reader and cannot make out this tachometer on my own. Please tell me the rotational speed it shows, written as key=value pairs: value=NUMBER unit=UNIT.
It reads value=6250 unit=rpm
